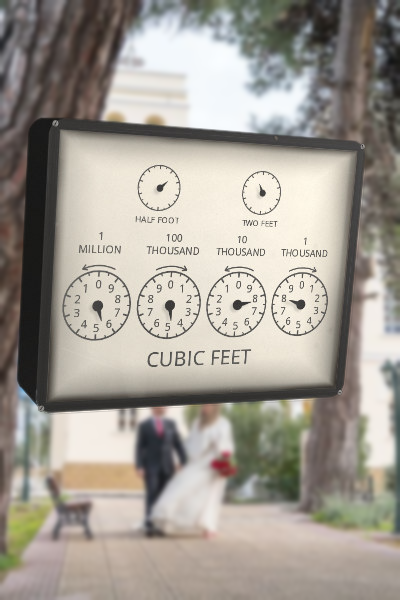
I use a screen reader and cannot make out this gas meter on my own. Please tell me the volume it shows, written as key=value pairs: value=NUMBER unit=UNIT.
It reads value=547800 unit=ft³
